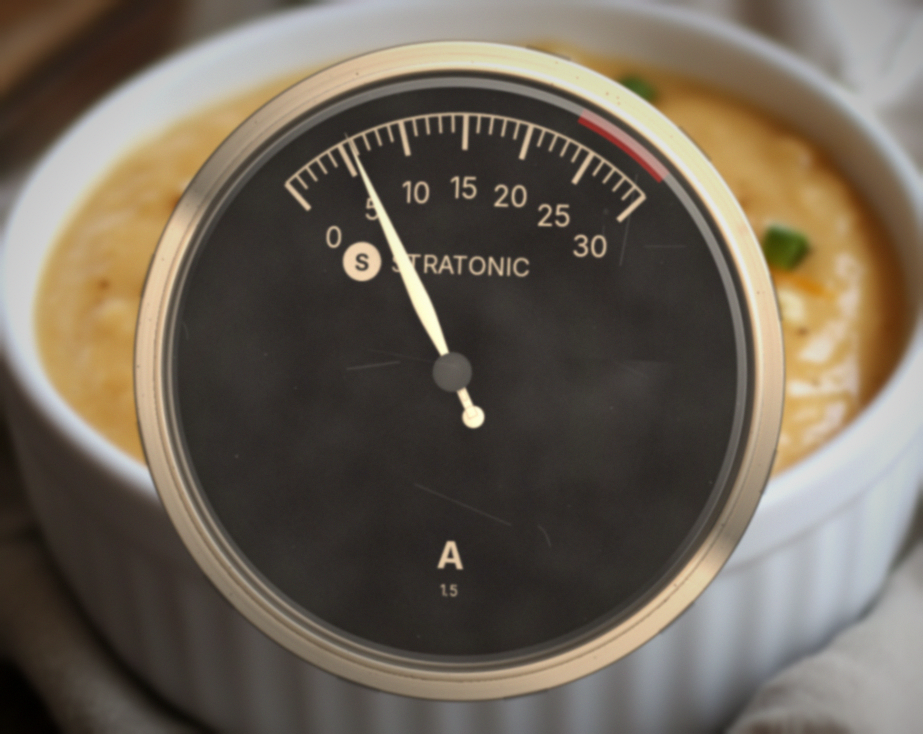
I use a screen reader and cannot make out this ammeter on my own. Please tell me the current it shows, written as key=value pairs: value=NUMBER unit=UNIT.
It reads value=6 unit=A
